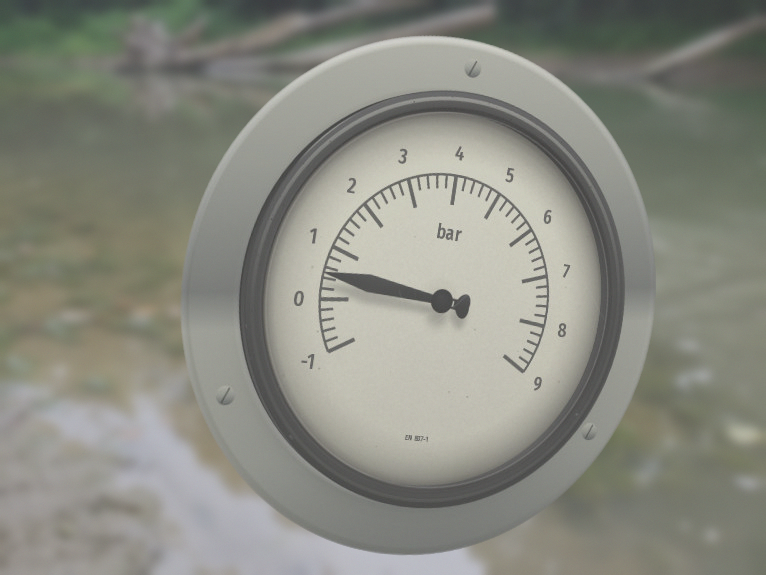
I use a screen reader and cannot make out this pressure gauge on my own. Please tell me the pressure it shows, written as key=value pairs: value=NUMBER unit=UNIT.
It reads value=0.5 unit=bar
